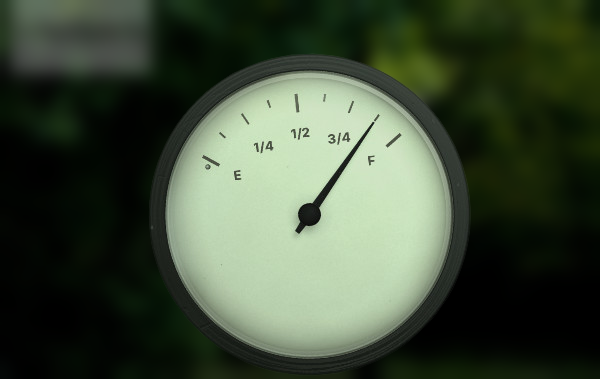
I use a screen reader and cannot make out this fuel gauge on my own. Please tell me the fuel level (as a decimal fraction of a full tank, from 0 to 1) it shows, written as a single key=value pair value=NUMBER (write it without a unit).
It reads value=0.875
